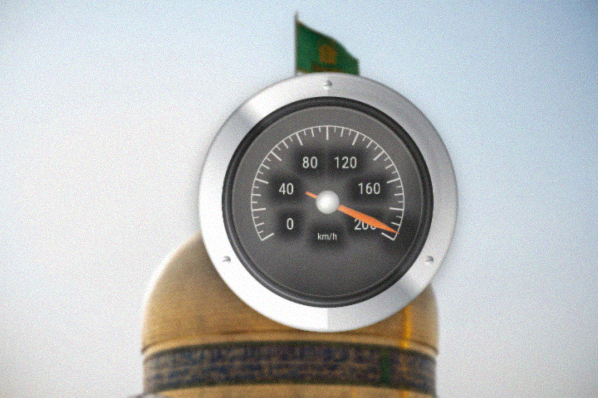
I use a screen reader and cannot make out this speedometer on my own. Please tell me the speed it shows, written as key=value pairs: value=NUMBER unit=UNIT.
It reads value=195 unit=km/h
